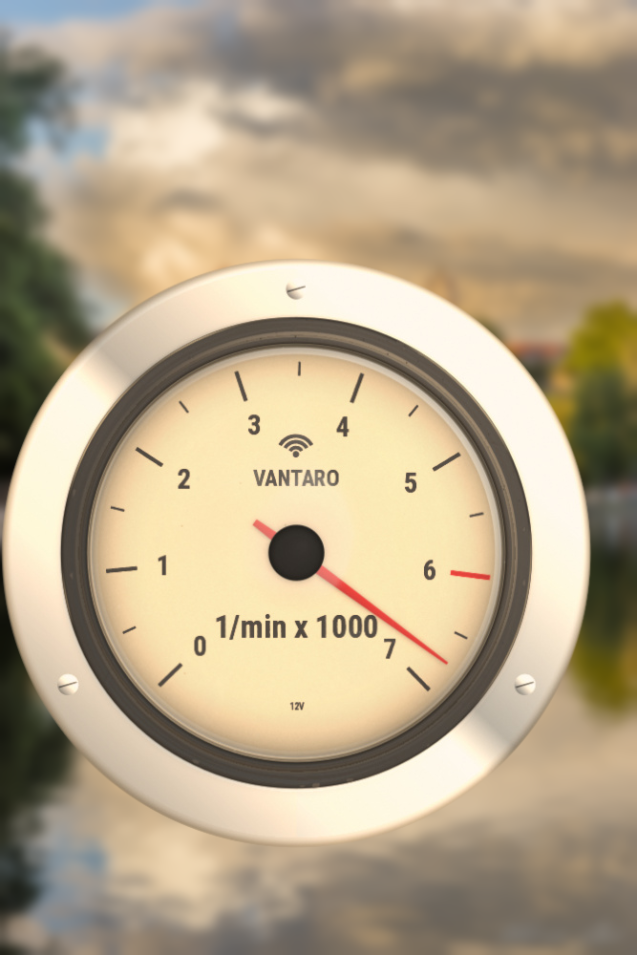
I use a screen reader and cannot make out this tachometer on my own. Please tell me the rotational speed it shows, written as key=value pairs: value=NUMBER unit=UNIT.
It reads value=6750 unit=rpm
